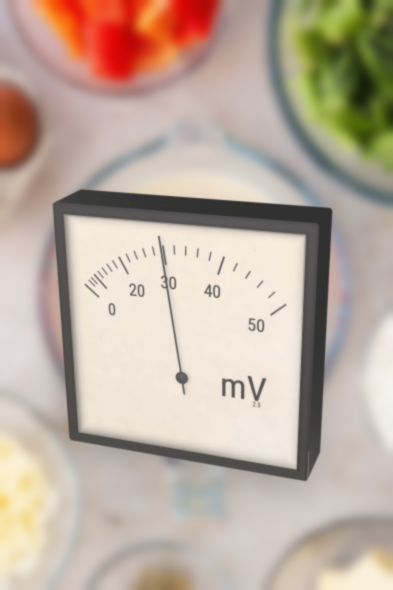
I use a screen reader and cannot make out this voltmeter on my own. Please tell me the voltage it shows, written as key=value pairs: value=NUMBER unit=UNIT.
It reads value=30 unit=mV
